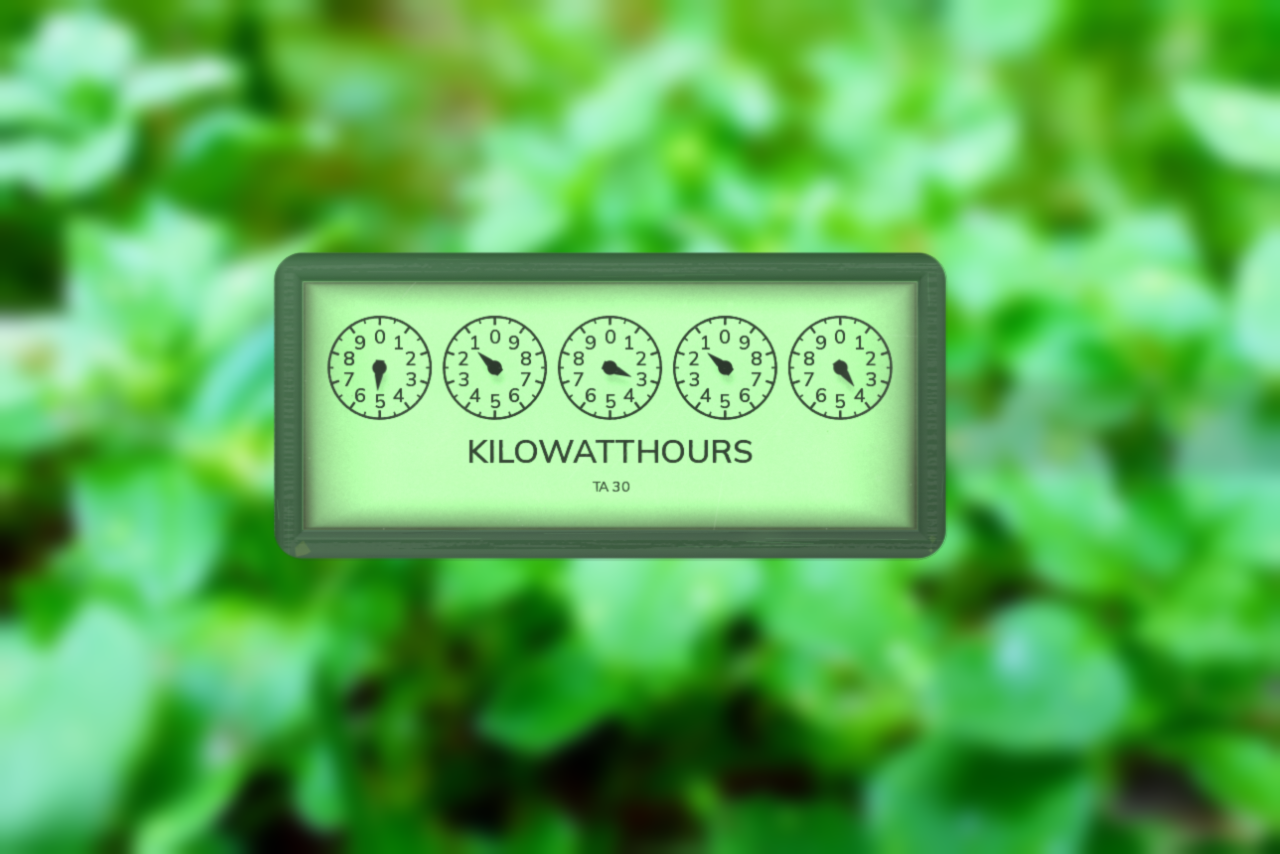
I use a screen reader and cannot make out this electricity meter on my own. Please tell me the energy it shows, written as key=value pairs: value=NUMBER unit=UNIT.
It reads value=51314 unit=kWh
